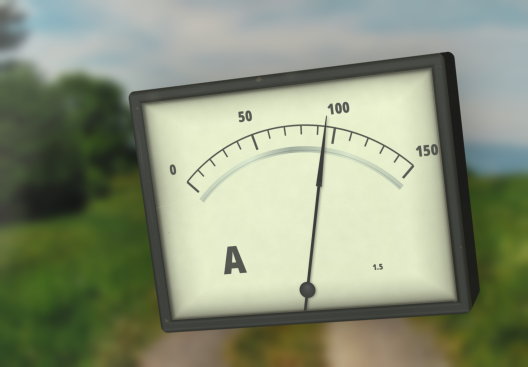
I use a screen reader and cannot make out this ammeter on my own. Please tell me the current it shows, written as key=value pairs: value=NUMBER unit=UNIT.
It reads value=95 unit=A
